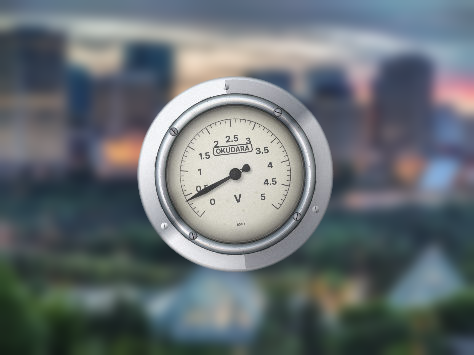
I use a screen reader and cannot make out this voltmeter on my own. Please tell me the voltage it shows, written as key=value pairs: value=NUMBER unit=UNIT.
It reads value=0.4 unit=V
